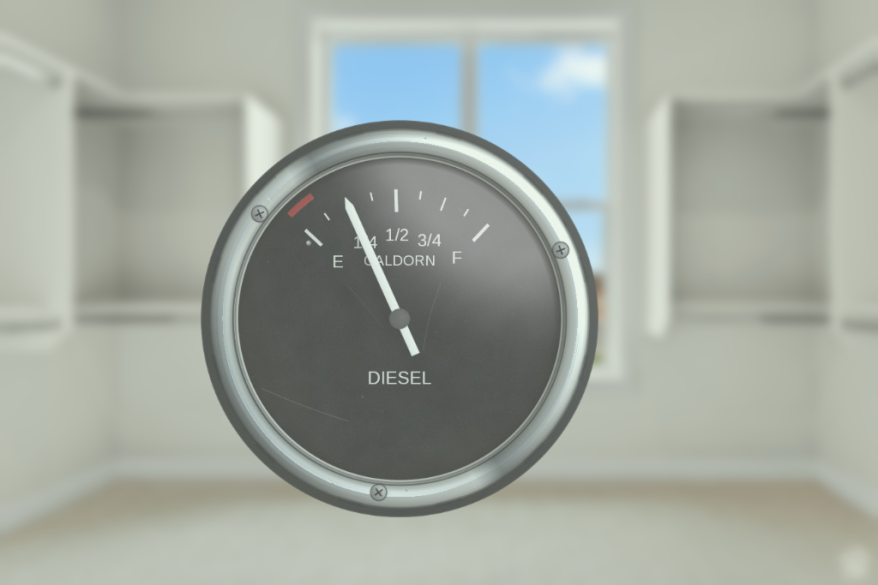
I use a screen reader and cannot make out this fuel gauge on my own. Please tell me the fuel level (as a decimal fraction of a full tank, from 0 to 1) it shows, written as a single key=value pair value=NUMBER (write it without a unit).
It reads value=0.25
